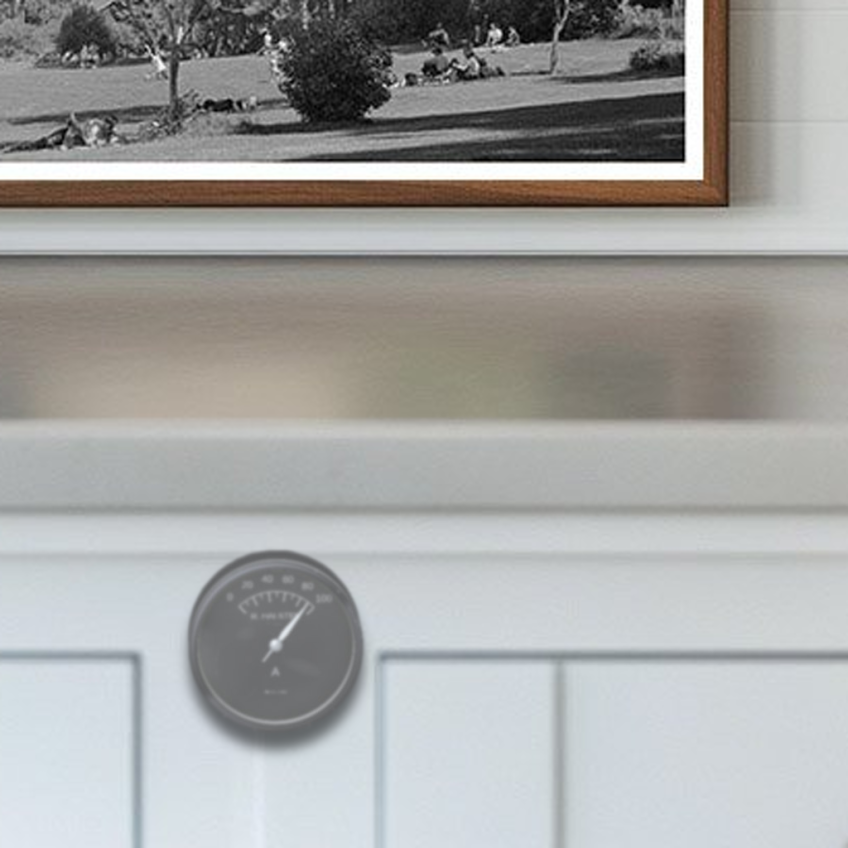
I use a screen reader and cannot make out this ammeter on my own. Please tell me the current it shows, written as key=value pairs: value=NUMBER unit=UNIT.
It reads value=90 unit=A
